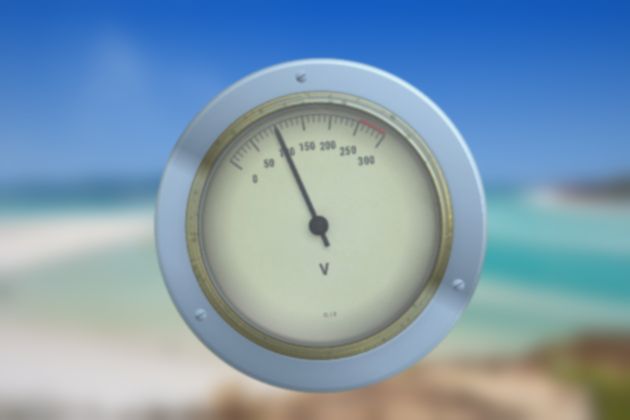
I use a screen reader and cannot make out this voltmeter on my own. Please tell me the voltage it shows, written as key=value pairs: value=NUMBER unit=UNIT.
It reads value=100 unit=V
